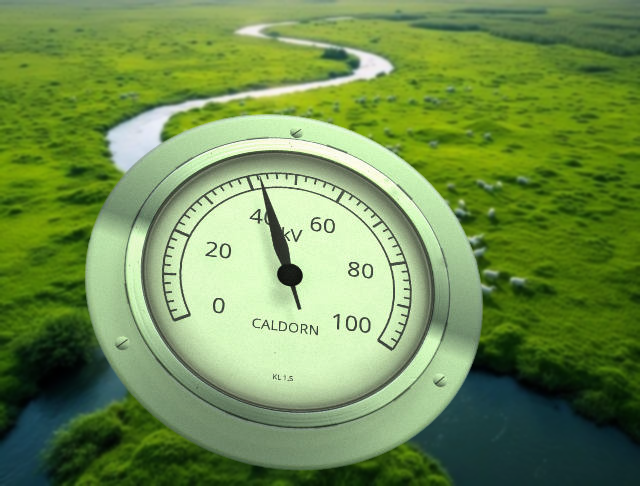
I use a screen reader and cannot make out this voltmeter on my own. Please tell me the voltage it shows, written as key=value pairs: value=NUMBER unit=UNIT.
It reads value=42 unit=kV
